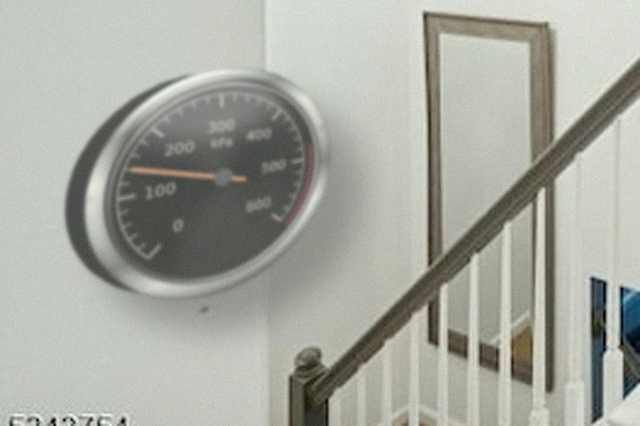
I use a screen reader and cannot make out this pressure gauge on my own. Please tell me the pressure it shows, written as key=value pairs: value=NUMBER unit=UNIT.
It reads value=140 unit=kPa
